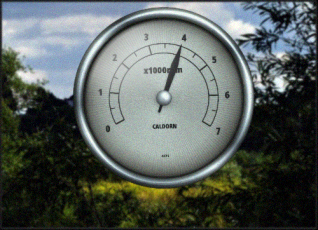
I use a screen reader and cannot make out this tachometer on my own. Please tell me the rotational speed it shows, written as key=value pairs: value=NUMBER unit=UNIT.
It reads value=4000 unit=rpm
